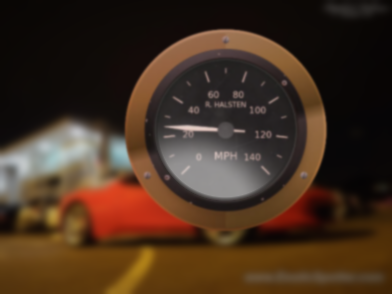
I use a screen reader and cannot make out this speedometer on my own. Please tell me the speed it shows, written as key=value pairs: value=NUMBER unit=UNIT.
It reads value=25 unit=mph
